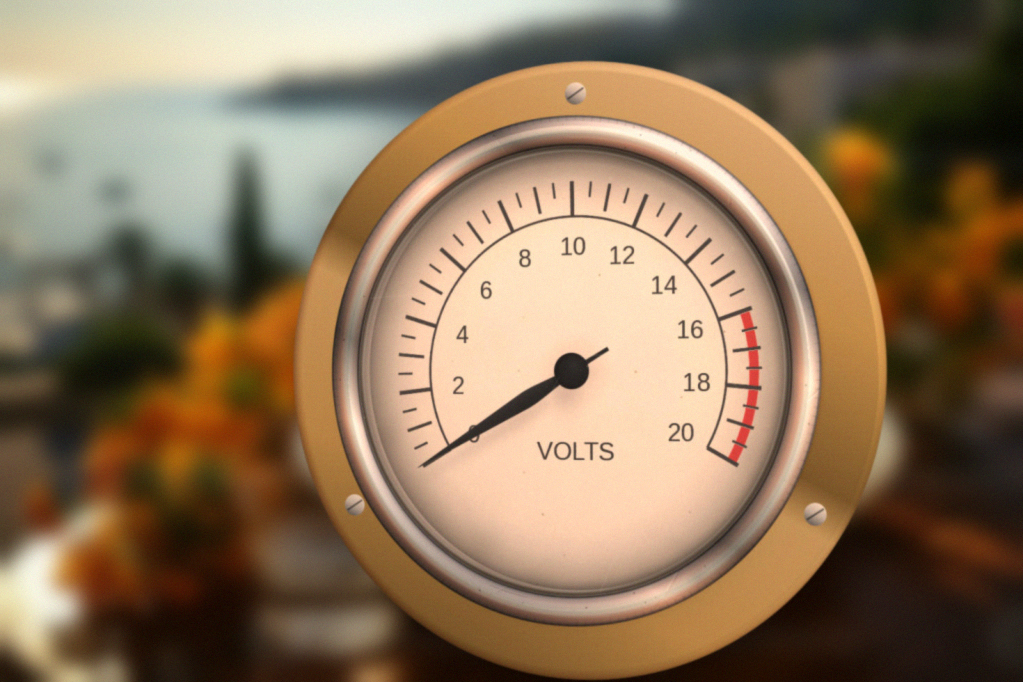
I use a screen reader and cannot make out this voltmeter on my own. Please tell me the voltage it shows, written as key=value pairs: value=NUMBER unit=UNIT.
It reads value=0 unit=V
